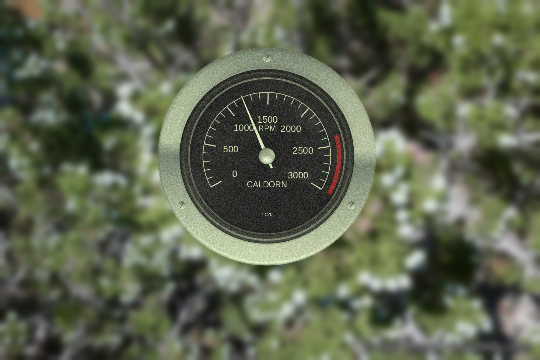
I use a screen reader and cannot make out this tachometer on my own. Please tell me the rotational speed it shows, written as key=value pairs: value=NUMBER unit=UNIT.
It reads value=1200 unit=rpm
